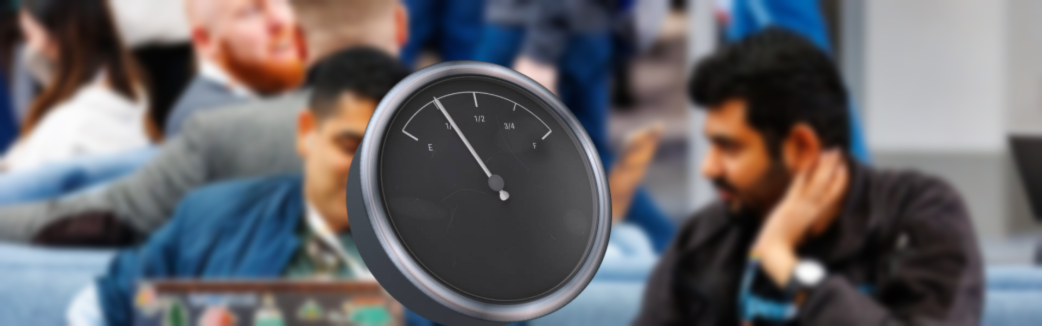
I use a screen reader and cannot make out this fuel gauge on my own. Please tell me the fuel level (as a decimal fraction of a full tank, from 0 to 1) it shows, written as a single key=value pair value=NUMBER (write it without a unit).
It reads value=0.25
